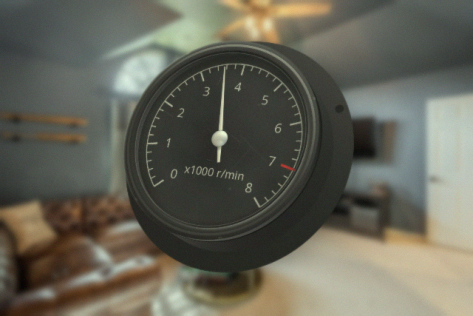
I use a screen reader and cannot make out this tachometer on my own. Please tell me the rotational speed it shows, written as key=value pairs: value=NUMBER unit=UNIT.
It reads value=3600 unit=rpm
